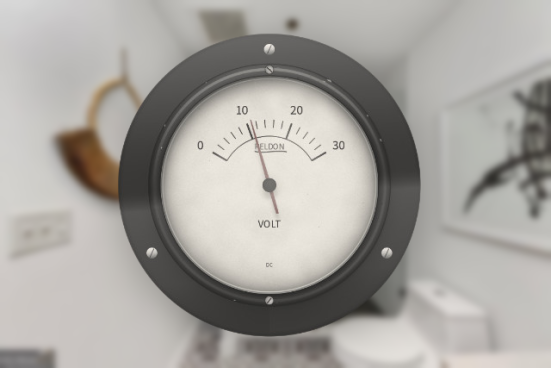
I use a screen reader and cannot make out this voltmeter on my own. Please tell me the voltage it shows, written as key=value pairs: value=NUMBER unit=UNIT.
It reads value=11 unit=V
